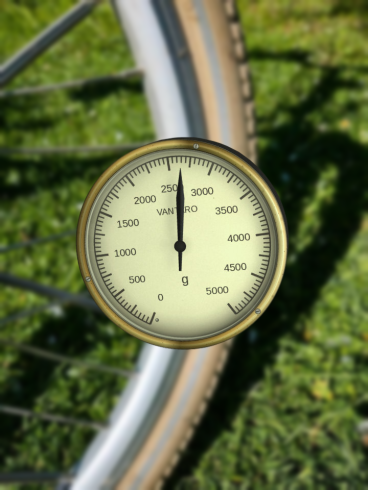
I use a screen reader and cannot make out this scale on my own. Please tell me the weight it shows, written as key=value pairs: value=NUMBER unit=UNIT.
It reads value=2650 unit=g
